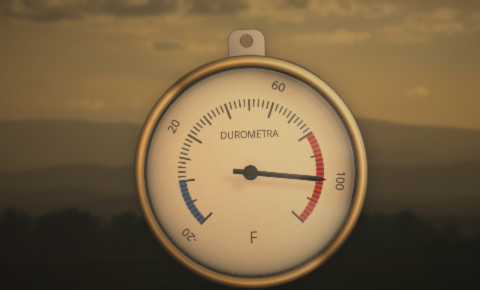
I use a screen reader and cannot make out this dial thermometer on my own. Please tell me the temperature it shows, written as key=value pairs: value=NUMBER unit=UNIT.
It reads value=100 unit=°F
